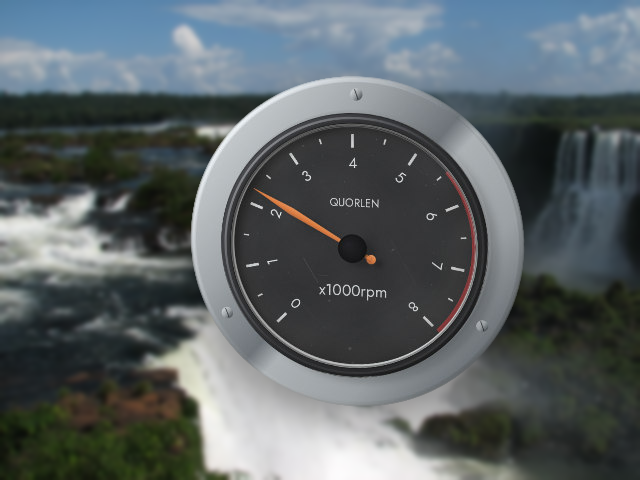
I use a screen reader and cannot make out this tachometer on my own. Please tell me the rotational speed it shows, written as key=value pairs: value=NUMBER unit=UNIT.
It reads value=2250 unit=rpm
